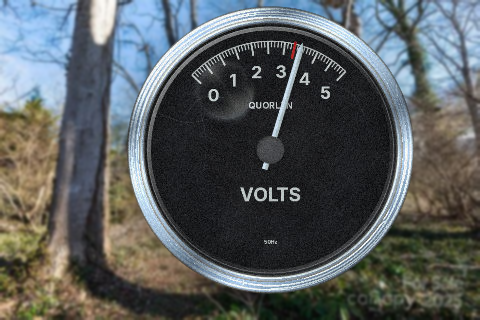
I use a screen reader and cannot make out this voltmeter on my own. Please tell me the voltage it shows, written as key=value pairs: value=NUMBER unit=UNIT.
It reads value=3.5 unit=V
